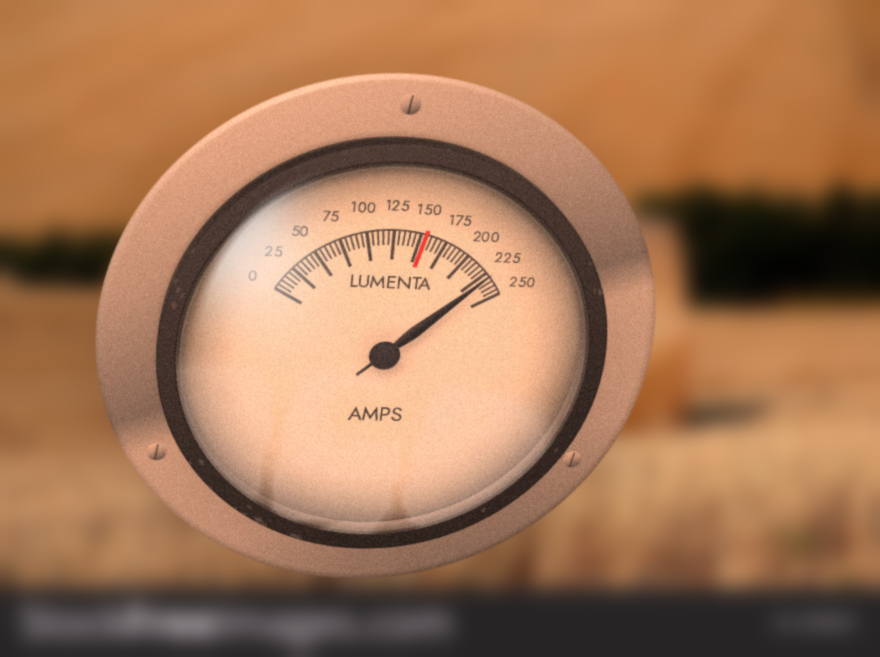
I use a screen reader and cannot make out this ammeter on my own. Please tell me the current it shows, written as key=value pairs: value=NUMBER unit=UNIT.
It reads value=225 unit=A
